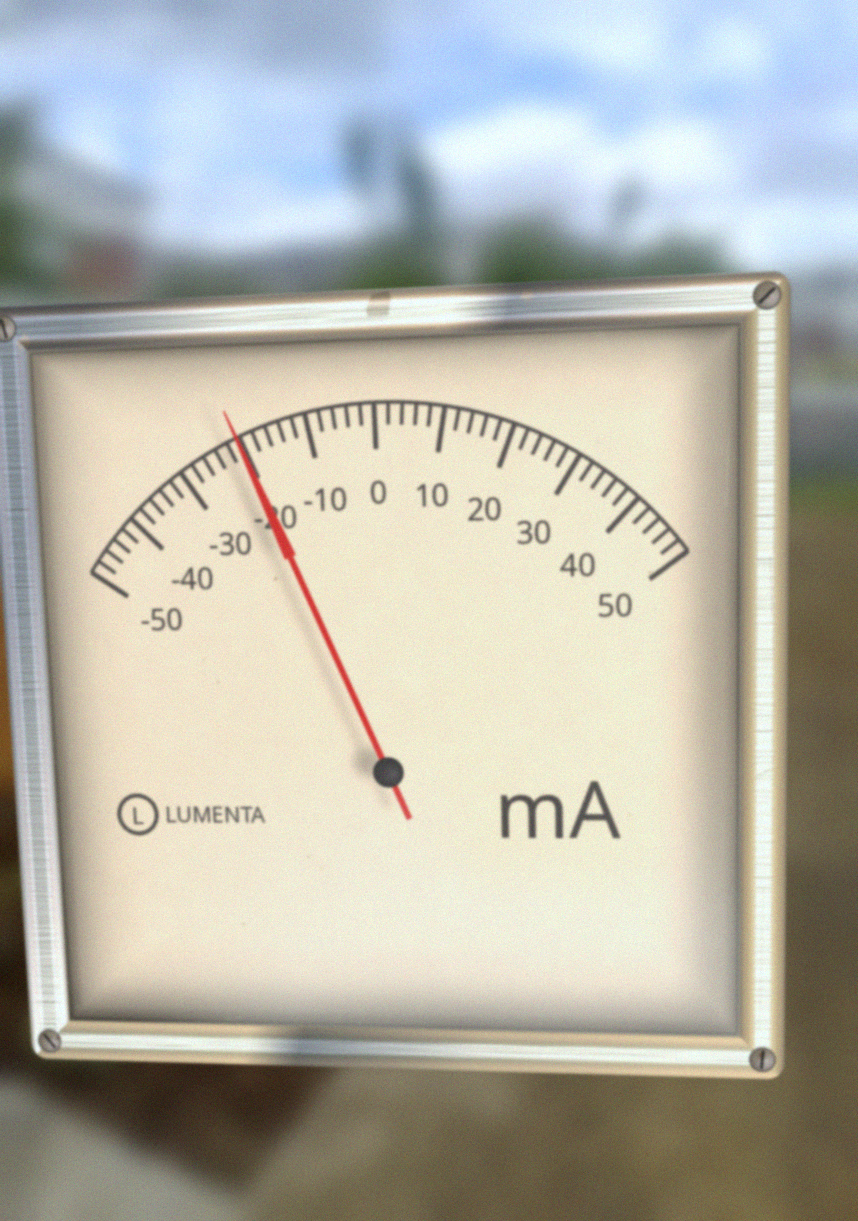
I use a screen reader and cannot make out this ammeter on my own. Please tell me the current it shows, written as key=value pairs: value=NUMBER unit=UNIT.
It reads value=-20 unit=mA
